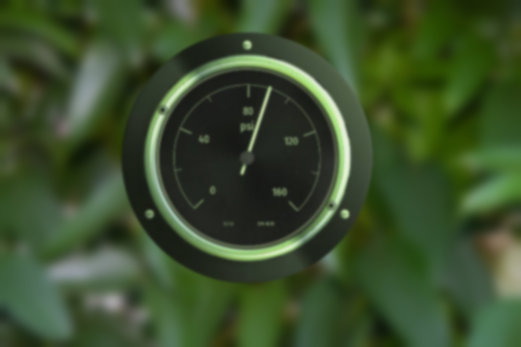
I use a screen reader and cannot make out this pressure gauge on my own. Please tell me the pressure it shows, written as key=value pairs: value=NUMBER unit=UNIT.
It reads value=90 unit=psi
